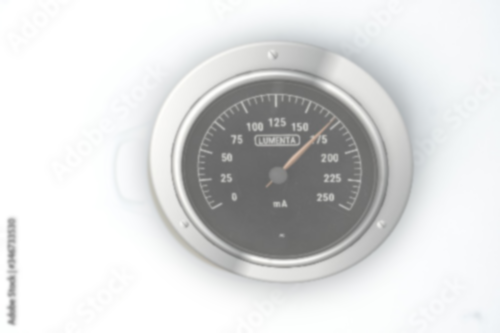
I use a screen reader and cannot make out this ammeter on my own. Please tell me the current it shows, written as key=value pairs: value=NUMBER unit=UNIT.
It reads value=170 unit=mA
